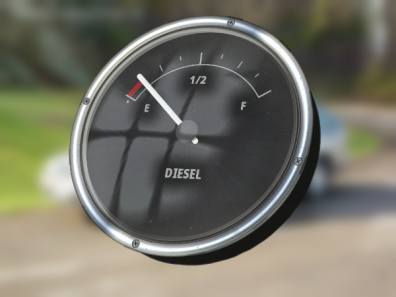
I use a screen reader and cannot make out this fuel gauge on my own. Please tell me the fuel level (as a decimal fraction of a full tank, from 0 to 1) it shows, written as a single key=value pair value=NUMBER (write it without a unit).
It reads value=0.125
